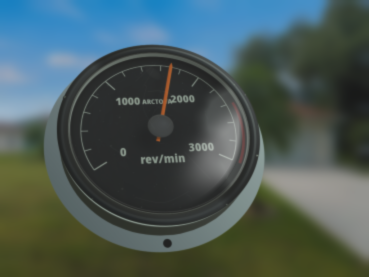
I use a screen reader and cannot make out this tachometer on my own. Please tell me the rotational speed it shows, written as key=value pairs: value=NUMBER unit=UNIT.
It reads value=1700 unit=rpm
